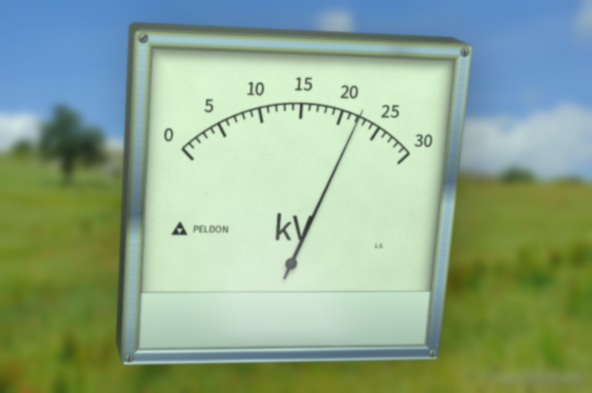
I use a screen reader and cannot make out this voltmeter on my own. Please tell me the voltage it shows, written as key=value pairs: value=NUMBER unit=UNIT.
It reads value=22 unit=kV
